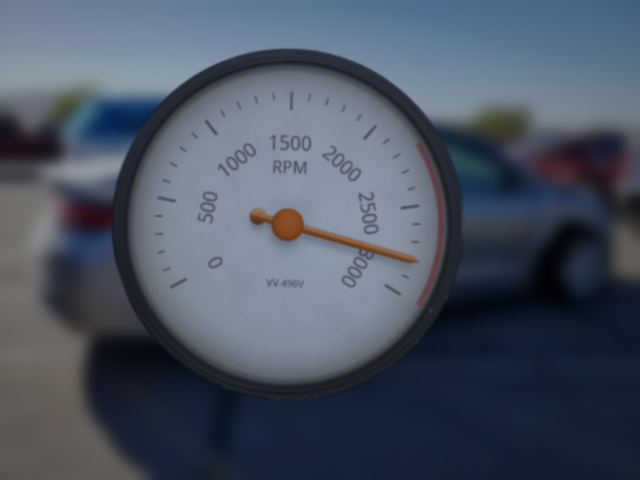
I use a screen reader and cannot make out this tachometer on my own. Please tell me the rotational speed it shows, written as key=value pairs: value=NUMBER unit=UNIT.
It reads value=2800 unit=rpm
